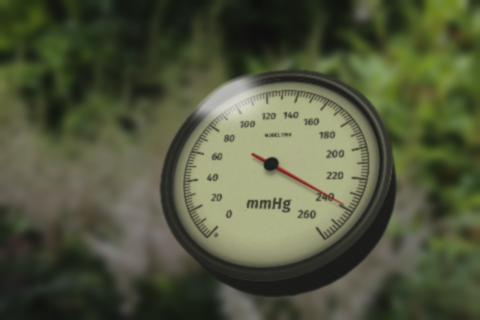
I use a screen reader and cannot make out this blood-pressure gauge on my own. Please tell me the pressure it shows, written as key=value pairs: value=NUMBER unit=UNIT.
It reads value=240 unit=mmHg
